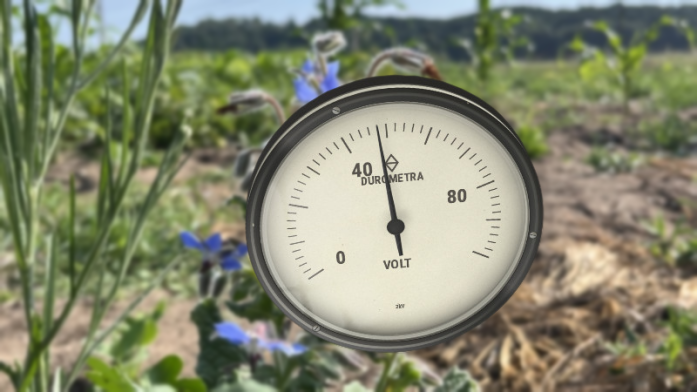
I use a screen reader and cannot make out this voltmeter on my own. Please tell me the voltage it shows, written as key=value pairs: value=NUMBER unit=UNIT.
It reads value=48 unit=V
